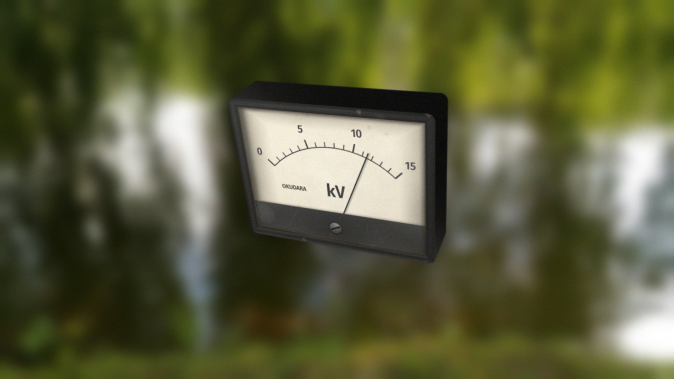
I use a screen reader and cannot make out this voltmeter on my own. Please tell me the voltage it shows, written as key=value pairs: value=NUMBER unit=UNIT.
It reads value=11.5 unit=kV
